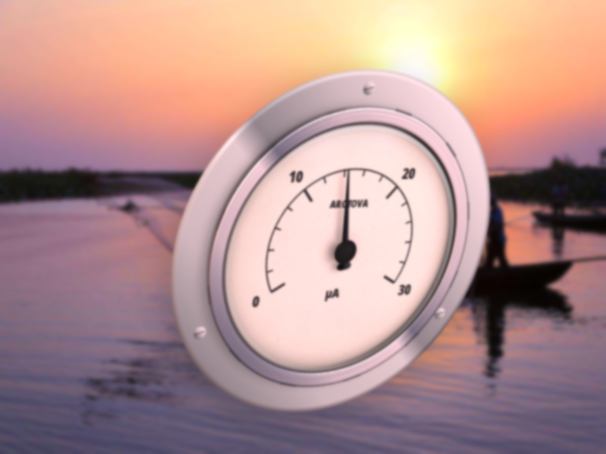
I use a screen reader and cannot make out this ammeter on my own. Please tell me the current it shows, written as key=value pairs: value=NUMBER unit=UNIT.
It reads value=14 unit=µA
